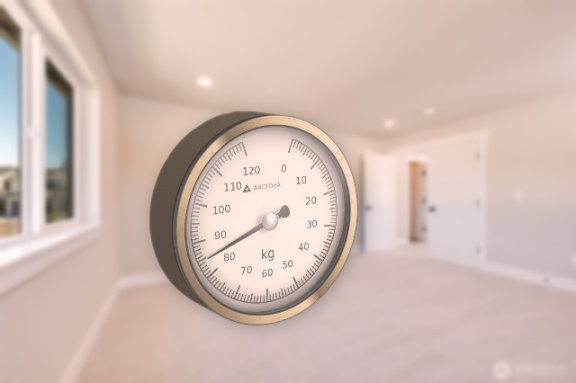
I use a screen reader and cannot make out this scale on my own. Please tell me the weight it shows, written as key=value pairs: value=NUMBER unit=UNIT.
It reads value=85 unit=kg
